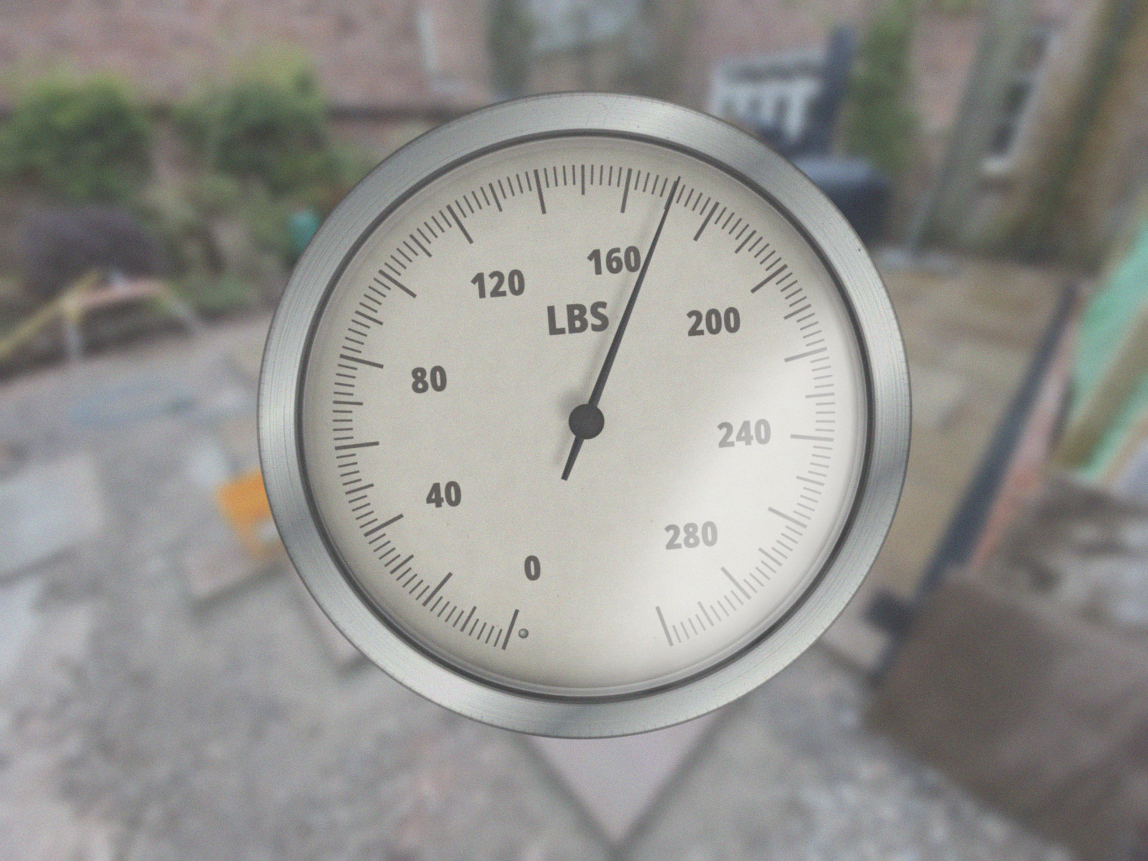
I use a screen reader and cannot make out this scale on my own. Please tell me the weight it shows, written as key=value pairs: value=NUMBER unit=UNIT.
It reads value=170 unit=lb
